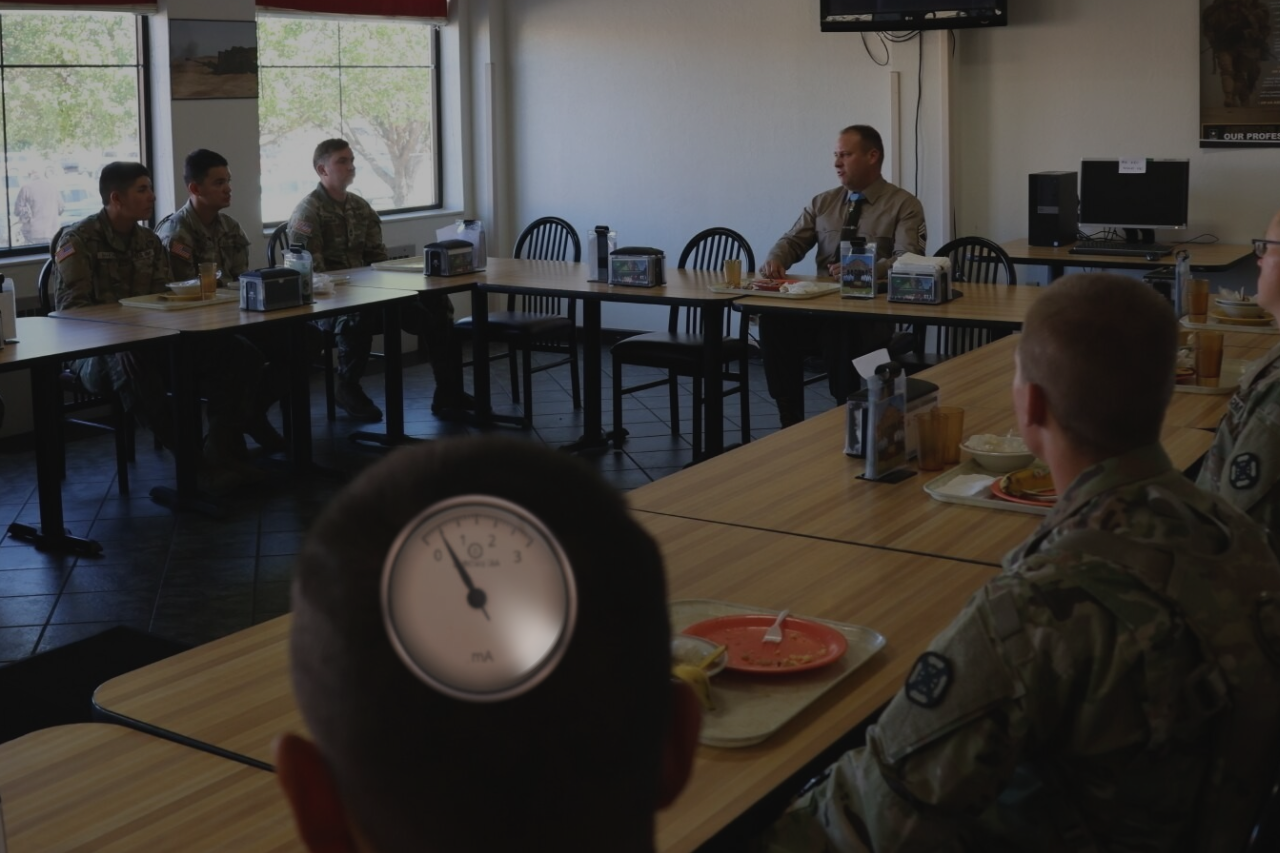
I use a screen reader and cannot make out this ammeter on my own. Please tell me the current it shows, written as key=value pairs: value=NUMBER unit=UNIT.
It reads value=0.5 unit=mA
